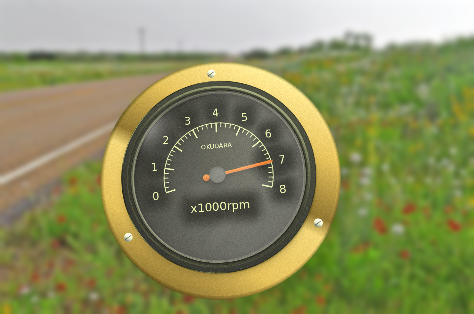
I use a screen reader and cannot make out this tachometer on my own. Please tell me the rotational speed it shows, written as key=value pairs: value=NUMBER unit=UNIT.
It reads value=7000 unit=rpm
